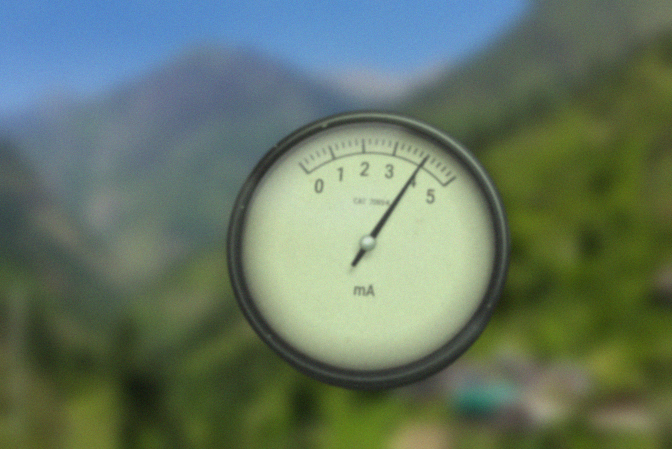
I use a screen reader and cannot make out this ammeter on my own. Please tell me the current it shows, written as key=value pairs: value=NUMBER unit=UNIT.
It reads value=4 unit=mA
